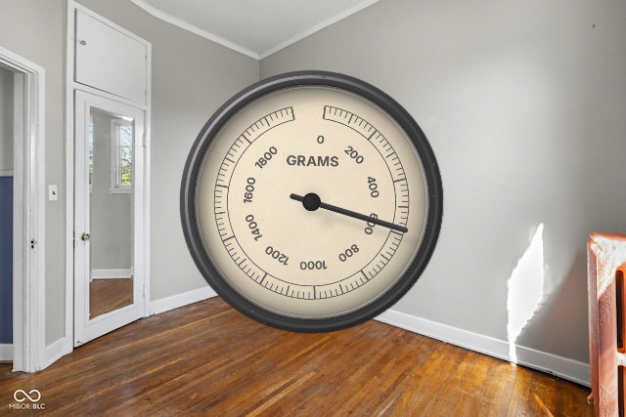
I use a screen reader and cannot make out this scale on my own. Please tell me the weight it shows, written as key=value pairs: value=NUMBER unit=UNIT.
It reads value=580 unit=g
